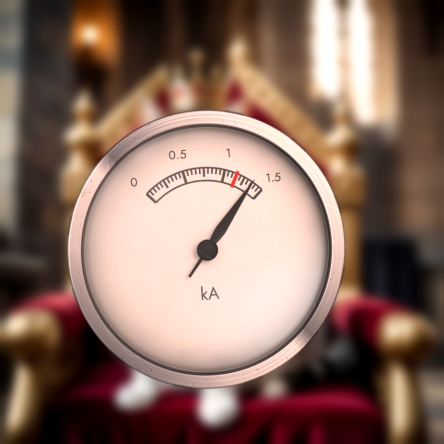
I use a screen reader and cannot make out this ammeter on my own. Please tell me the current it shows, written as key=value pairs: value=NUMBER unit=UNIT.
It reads value=1.35 unit=kA
